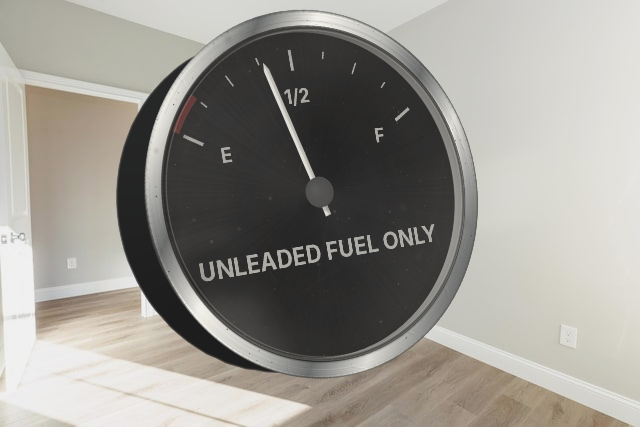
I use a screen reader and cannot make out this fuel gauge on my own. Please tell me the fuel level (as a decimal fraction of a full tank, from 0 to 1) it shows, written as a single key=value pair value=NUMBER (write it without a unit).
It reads value=0.375
